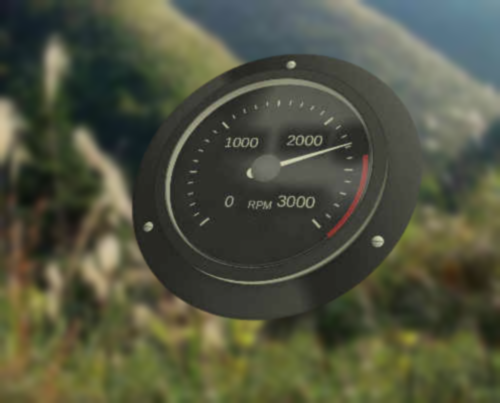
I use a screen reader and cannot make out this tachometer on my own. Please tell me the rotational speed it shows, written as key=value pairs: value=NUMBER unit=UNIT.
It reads value=2300 unit=rpm
